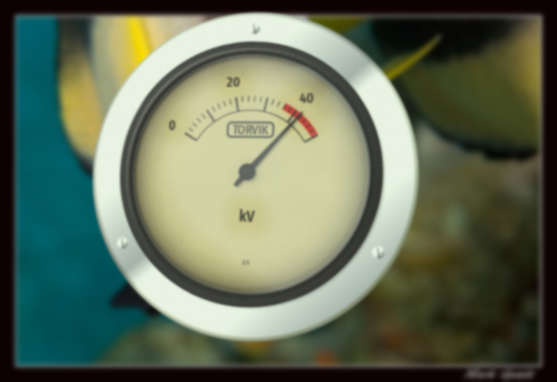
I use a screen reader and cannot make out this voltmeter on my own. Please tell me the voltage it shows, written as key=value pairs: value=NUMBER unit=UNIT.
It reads value=42 unit=kV
